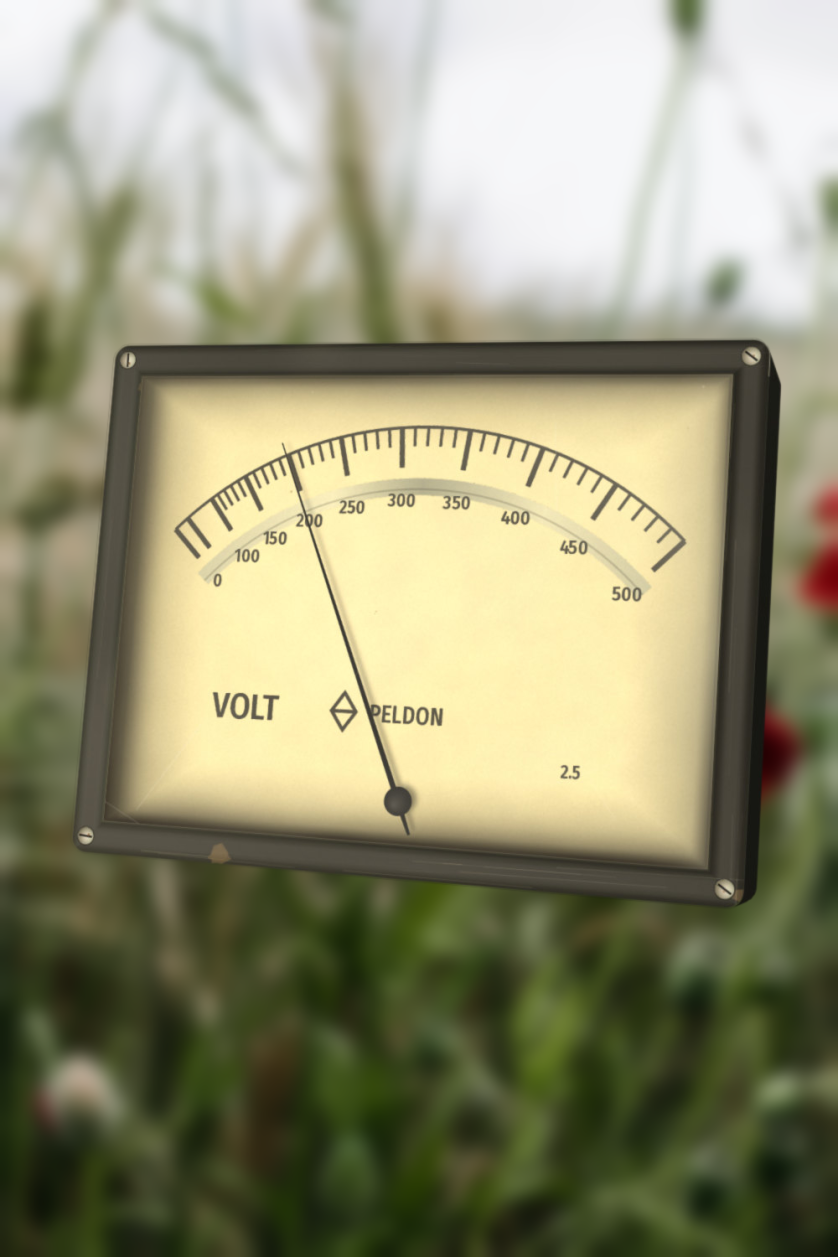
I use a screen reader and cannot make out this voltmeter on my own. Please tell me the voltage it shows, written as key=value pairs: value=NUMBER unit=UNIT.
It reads value=200 unit=V
